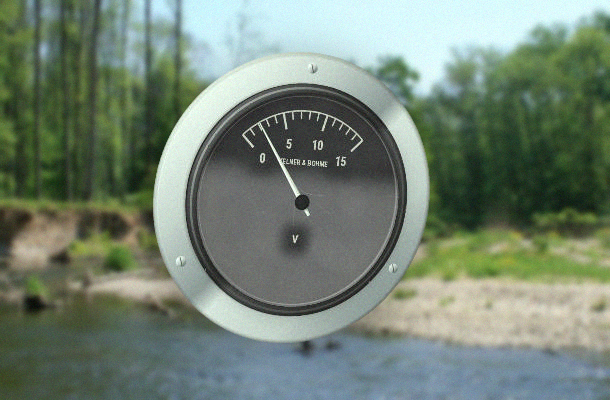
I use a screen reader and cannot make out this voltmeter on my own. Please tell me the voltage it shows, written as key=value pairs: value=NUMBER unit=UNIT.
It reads value=2 unit=V
